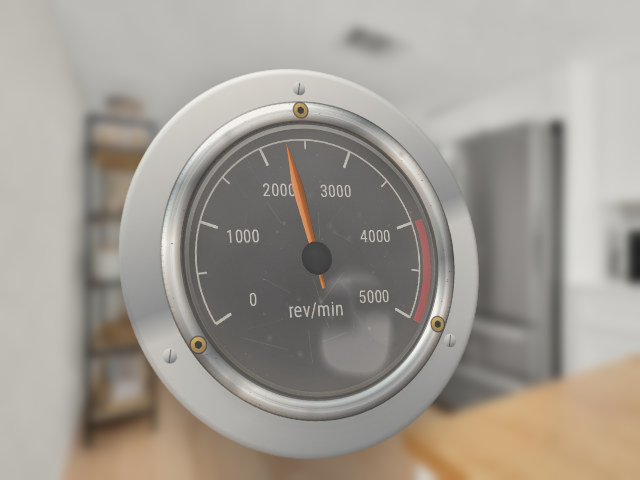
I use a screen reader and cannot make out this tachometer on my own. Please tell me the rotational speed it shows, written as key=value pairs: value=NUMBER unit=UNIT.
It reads value=2250 unit=rpm
